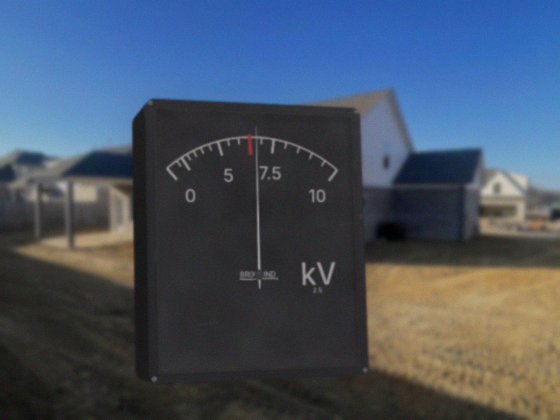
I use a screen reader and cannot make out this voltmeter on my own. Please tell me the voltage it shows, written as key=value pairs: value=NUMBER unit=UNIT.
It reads value=6.75 unit=kV
